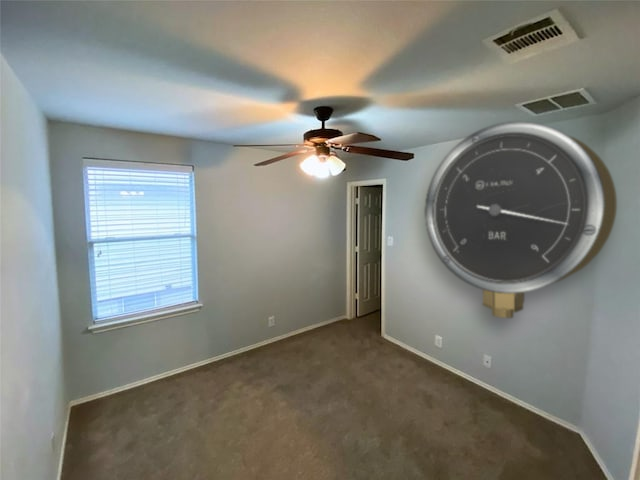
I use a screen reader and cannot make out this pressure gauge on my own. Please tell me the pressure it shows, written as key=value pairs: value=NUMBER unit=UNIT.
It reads value=5.25 unit=bar
